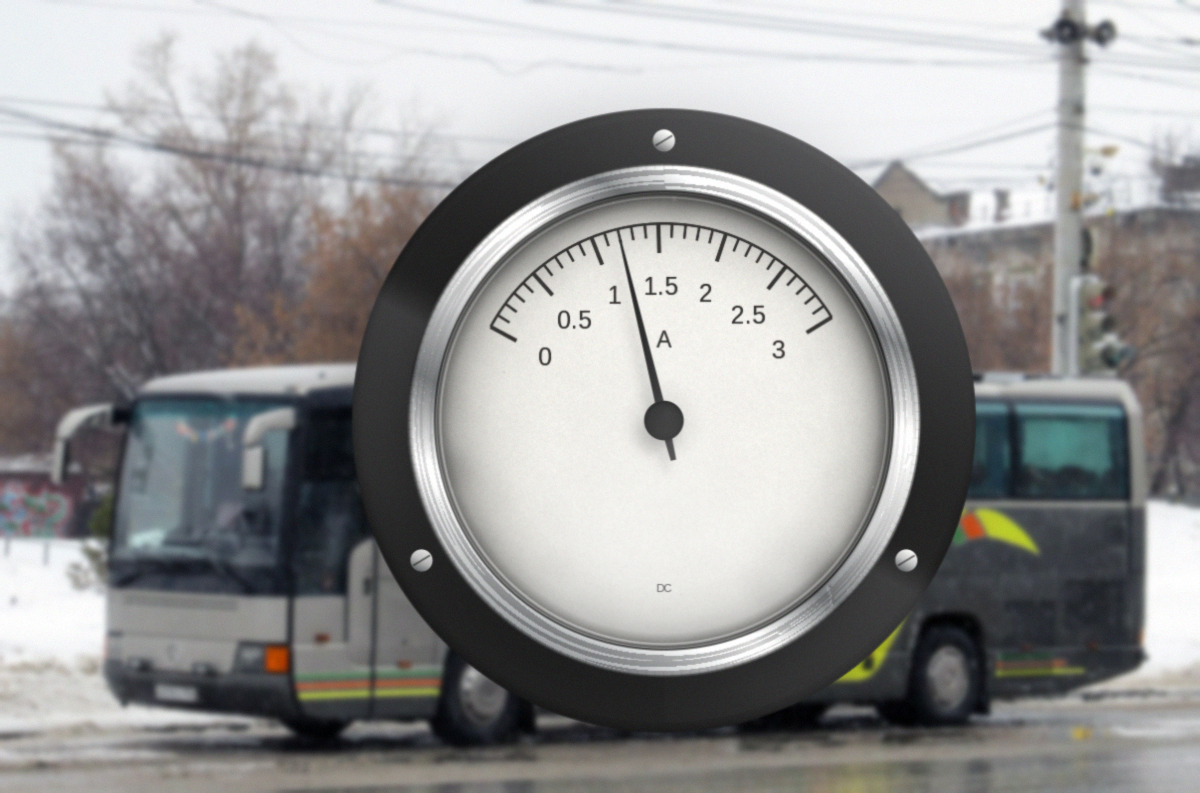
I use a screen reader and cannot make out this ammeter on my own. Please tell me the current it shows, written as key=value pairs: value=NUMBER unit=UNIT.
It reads value=1.2 unit=A
